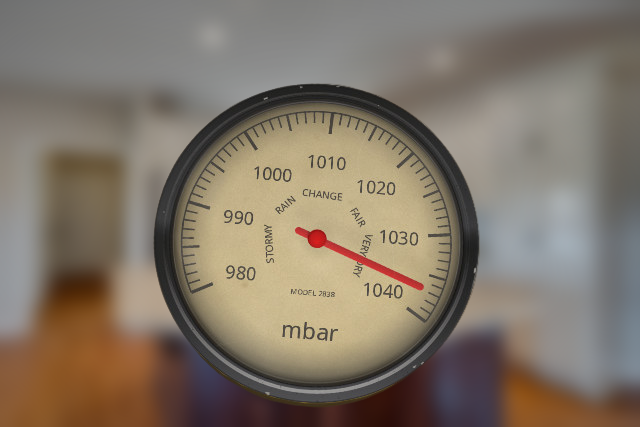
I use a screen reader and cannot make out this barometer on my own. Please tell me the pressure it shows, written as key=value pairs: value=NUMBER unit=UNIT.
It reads value=1037 unit=mbar
